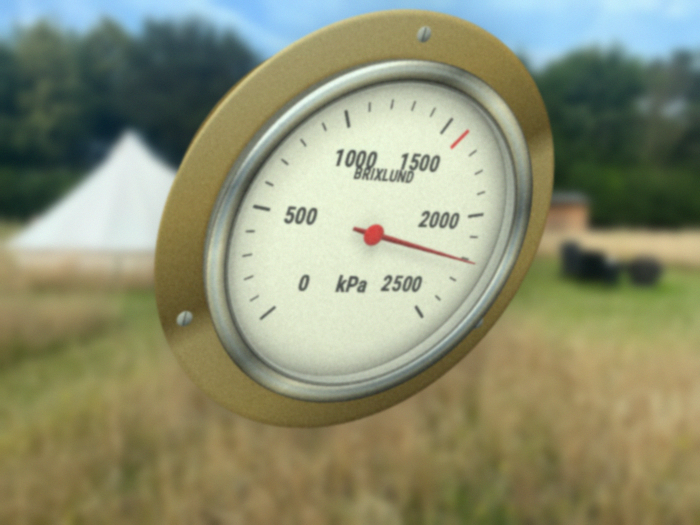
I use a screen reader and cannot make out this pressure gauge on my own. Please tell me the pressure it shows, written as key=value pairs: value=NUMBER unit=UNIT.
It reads value=2200 unit=kPa
